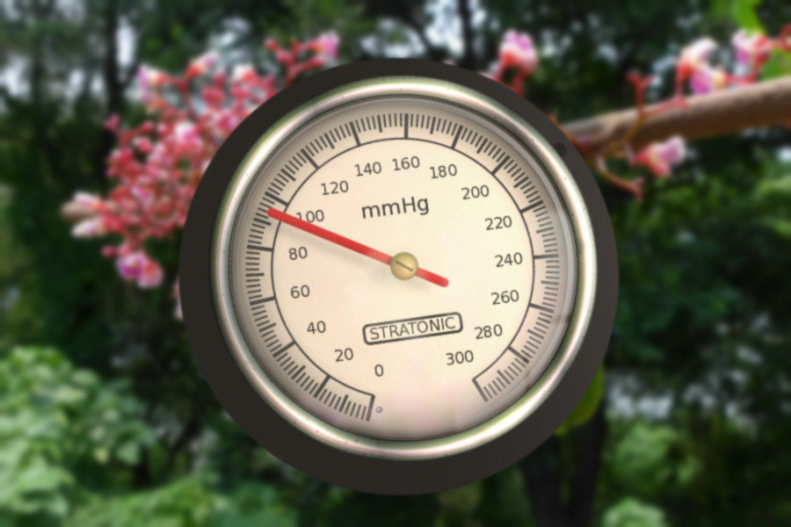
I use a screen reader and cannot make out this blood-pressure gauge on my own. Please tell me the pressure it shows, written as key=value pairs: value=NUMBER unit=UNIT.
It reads value=94 unit=mmHg
